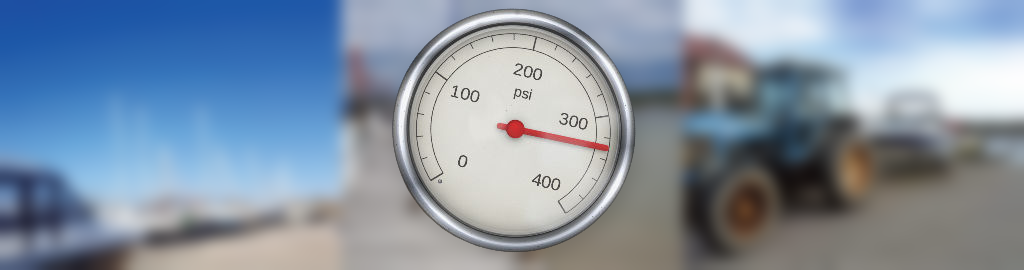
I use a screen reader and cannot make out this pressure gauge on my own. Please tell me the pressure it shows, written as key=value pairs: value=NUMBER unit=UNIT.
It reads value=330 unit=psi
